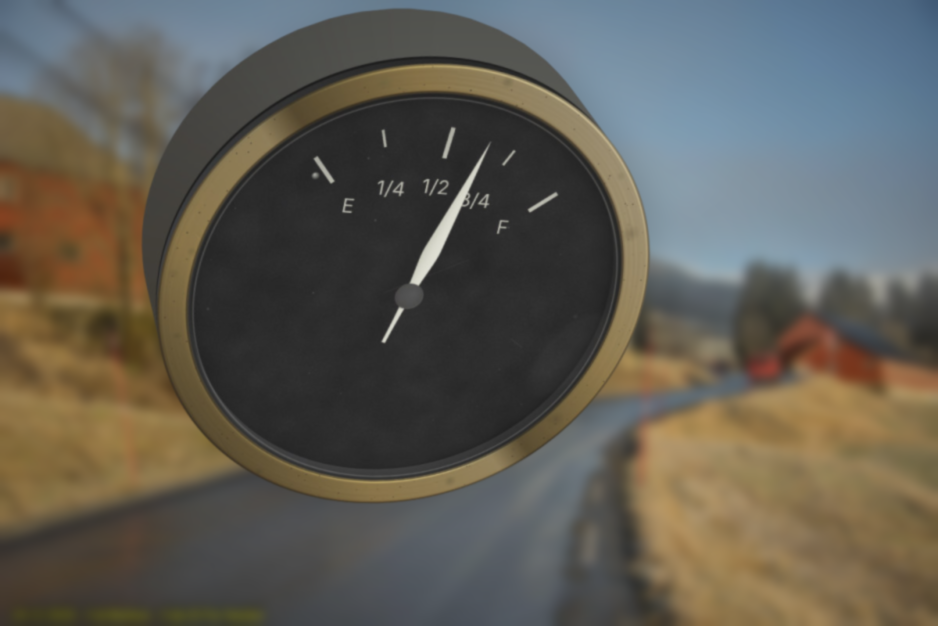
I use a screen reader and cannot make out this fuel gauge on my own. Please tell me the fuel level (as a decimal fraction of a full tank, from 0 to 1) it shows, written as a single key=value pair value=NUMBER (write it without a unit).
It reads value=0.625
